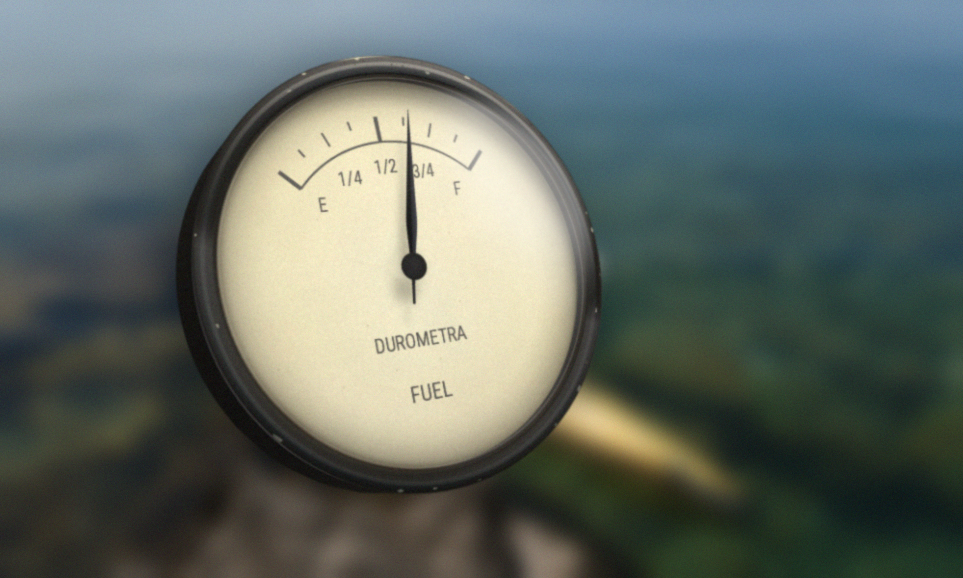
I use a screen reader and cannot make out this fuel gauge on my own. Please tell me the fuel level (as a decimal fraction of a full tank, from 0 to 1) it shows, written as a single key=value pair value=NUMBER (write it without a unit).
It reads value=0.625
